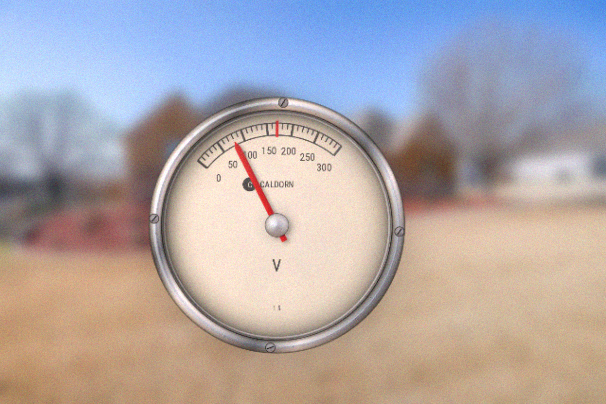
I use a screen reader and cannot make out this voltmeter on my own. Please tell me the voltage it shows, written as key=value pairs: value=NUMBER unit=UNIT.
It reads value=80 unit=V
